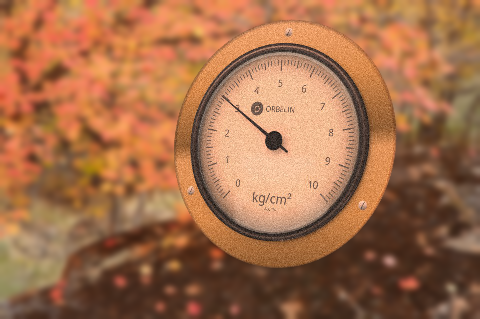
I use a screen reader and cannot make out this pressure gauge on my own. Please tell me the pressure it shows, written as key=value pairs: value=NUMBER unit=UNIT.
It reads value=3 unit=kg/cm²
